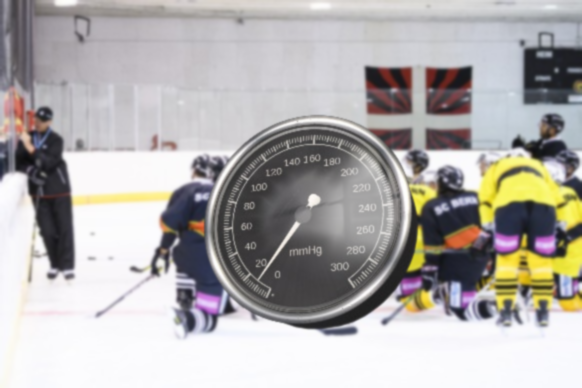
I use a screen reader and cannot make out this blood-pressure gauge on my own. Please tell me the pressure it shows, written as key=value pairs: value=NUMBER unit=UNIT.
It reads value=10 unit=mmHg
